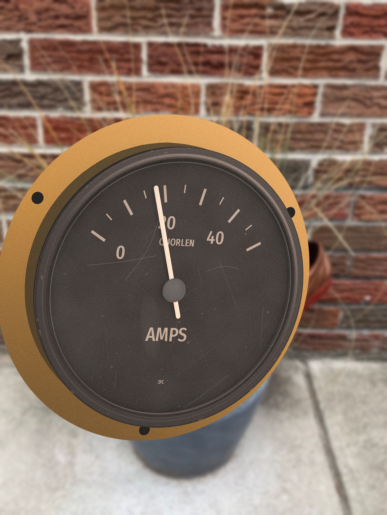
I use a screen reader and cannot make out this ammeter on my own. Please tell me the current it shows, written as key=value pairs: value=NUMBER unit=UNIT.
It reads value=17.5 unit=A
